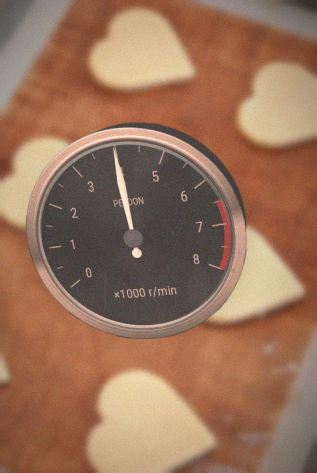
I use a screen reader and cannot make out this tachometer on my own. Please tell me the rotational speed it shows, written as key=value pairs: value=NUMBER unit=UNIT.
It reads value=4000 unit=rpm
